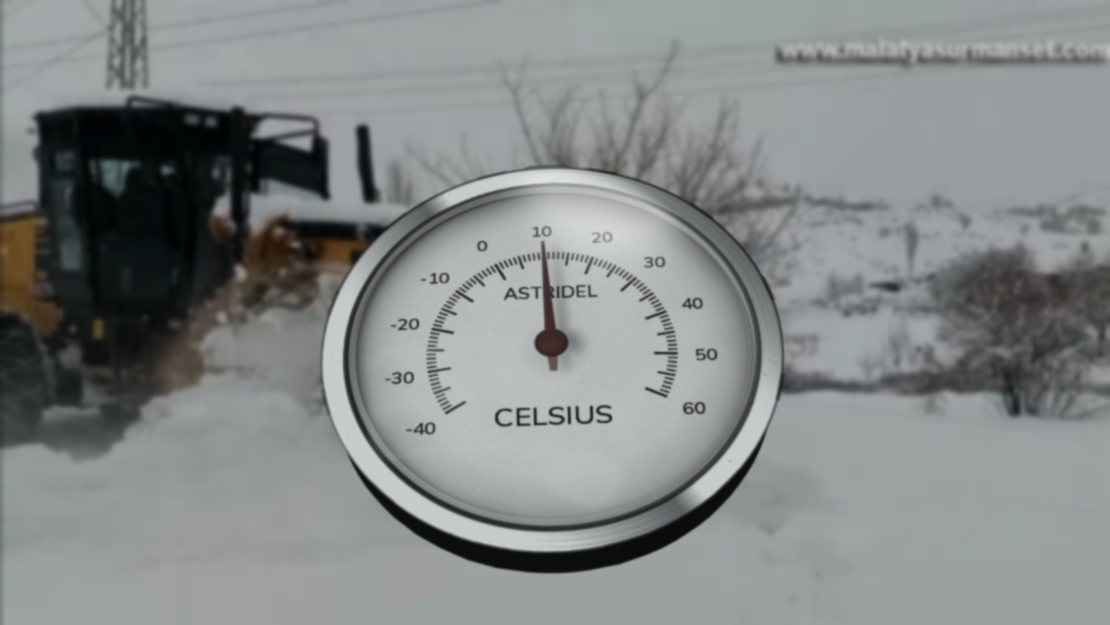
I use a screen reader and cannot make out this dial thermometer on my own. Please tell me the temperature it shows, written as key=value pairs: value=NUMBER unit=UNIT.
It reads value=10 unit=°C
